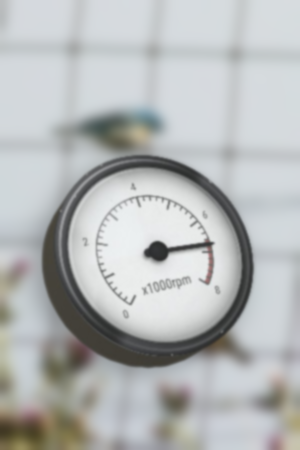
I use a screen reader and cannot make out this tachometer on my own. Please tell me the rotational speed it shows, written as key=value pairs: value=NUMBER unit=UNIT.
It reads value=6800 unit=rpm
